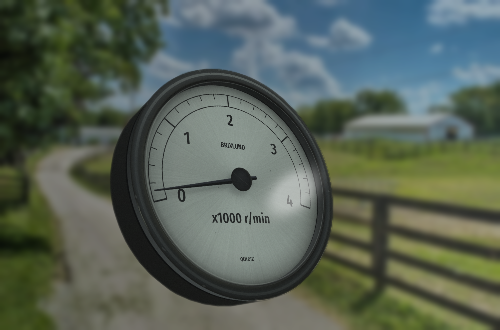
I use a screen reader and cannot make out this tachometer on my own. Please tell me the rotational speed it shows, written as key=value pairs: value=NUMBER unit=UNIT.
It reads value=100 unit=rpm
